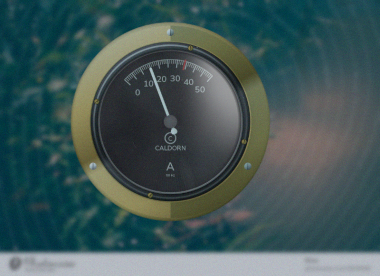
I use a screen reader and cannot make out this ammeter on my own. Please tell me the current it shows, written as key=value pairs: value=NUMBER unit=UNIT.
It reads value=15 unit=A
